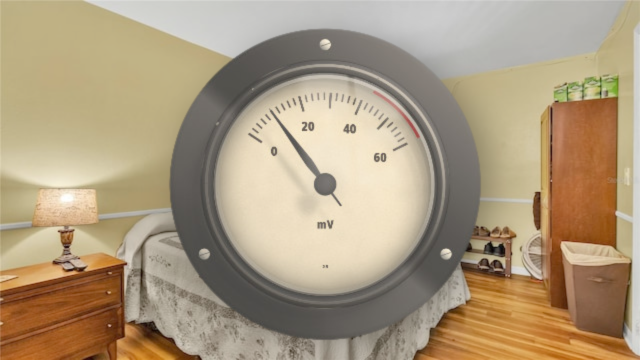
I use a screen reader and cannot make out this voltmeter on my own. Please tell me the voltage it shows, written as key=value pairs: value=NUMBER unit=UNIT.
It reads value=10 unit=mV
